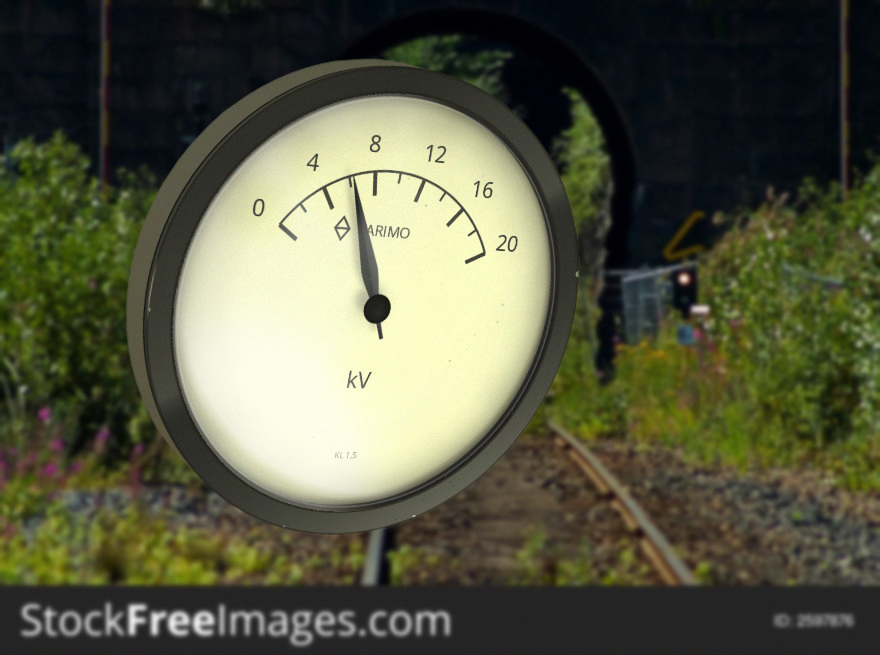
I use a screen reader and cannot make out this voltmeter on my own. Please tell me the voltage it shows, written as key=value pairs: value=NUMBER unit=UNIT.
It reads value=6 unit=kV
